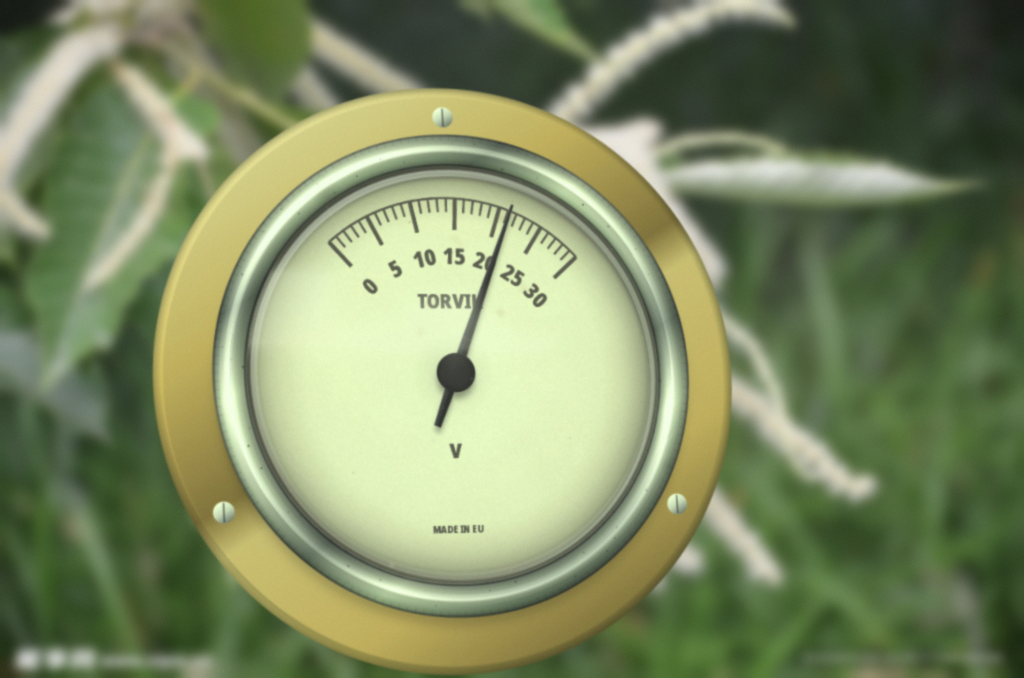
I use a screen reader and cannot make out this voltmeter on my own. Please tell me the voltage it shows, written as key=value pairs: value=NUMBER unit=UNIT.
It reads value=21 unit=V
